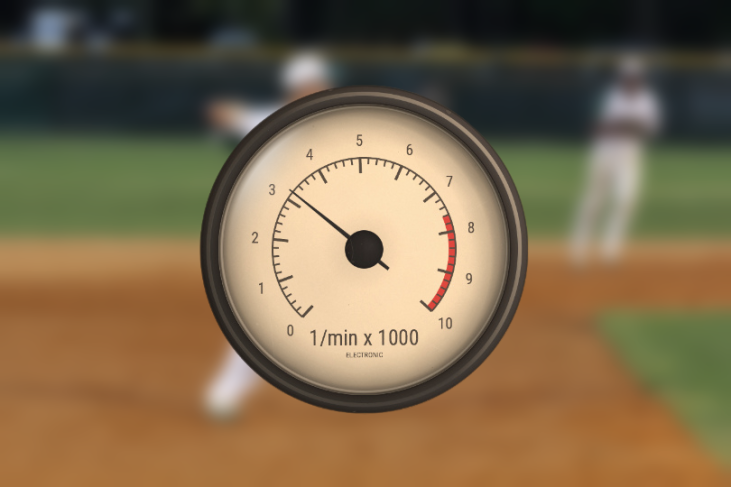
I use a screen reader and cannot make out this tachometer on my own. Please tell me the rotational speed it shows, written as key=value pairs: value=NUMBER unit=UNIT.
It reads value=3200 unit=rpm
